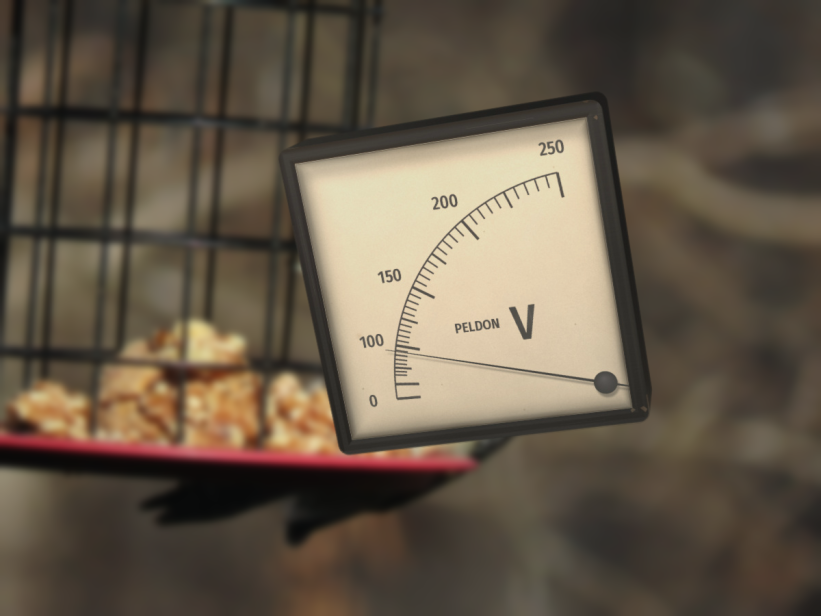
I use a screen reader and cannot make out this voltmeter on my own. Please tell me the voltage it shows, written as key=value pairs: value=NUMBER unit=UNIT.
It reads value=95 unit=V
